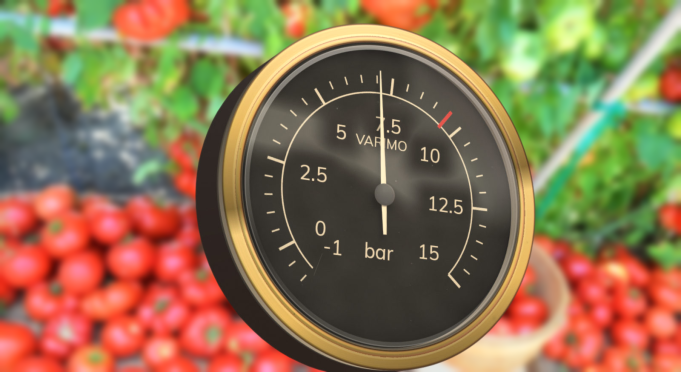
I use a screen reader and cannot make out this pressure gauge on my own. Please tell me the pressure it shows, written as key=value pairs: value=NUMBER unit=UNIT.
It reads value=7 unit=bar
